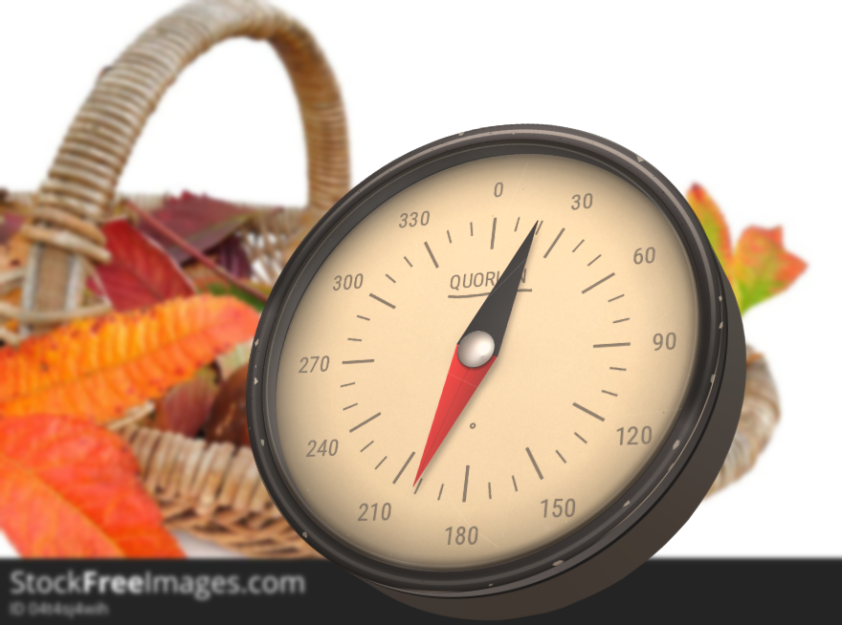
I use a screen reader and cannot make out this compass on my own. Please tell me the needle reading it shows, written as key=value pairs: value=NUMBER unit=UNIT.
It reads value=200 unit=°
